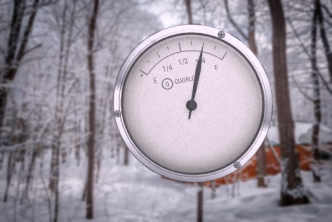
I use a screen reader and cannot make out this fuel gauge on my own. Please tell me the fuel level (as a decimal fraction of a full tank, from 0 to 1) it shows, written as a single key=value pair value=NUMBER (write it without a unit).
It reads value=0.75
